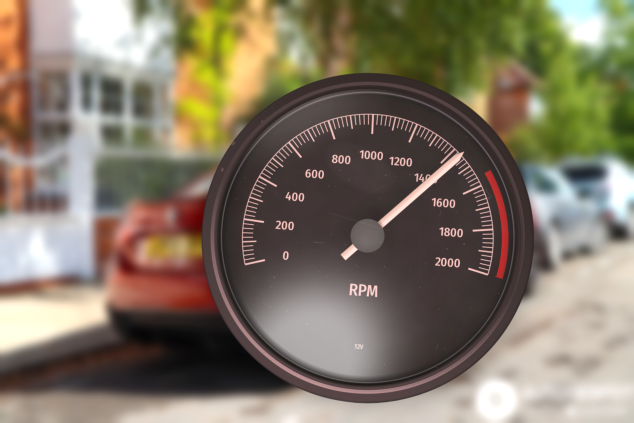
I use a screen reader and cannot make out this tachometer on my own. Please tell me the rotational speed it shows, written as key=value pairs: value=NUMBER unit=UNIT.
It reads value=1440 unit=rpm
